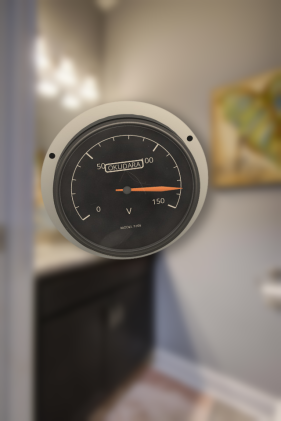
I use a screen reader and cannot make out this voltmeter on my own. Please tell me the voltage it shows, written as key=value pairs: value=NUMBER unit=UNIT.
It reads value=135 unit=V
